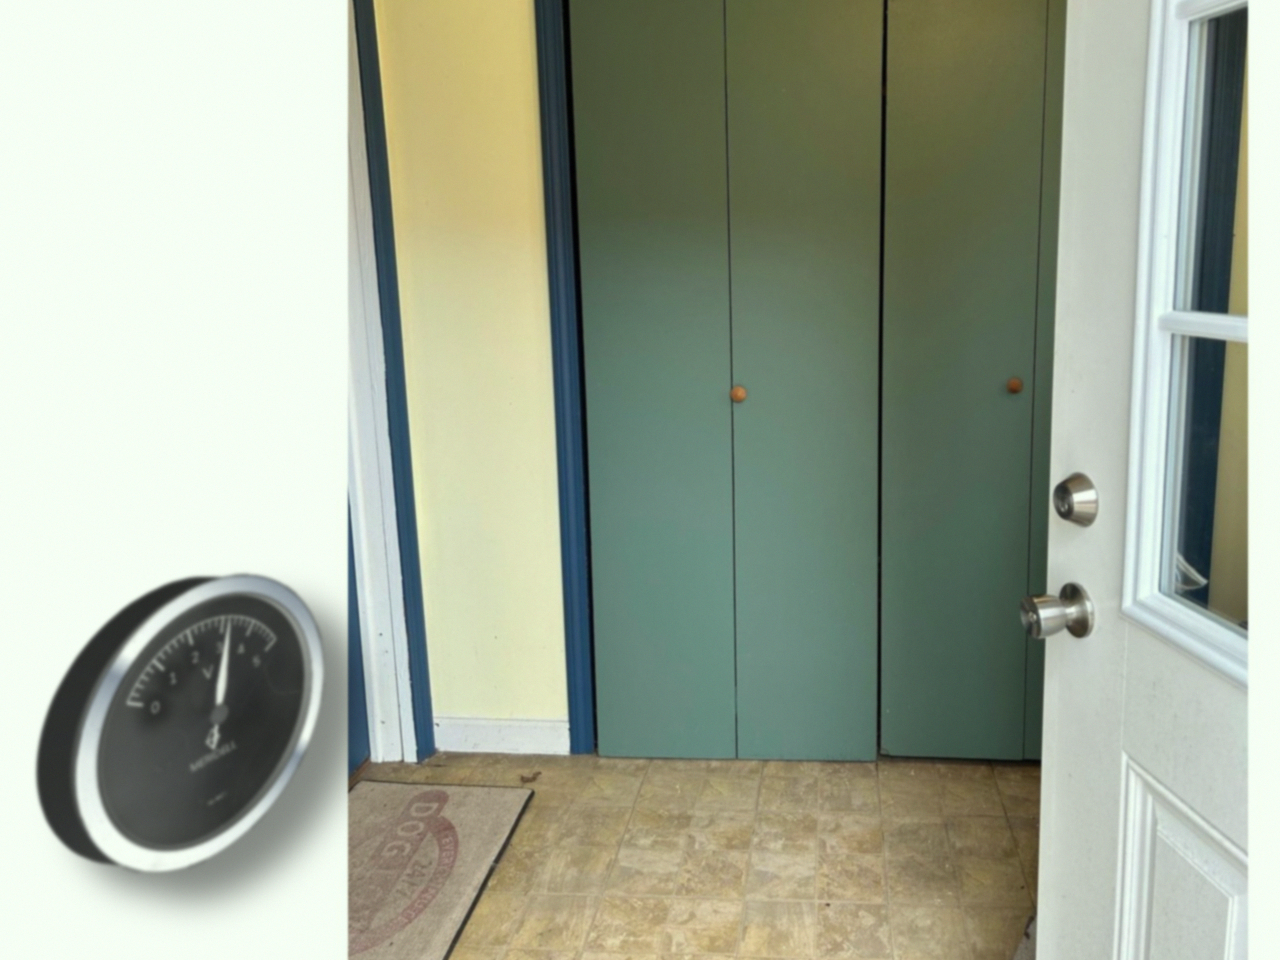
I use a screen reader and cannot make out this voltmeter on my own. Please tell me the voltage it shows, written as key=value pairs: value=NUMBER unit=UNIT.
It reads value=3 unit=V
